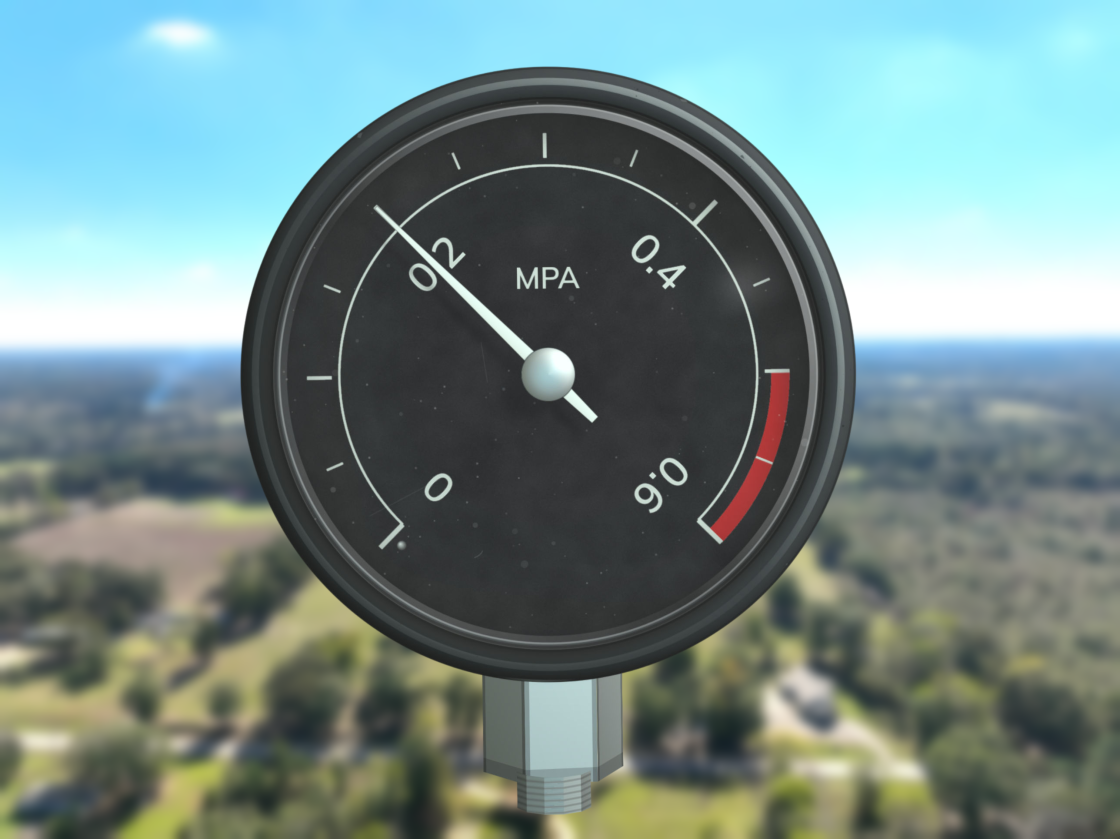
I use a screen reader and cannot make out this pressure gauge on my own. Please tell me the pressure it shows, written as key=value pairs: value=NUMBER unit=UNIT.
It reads value=0.2 unit=MPa
